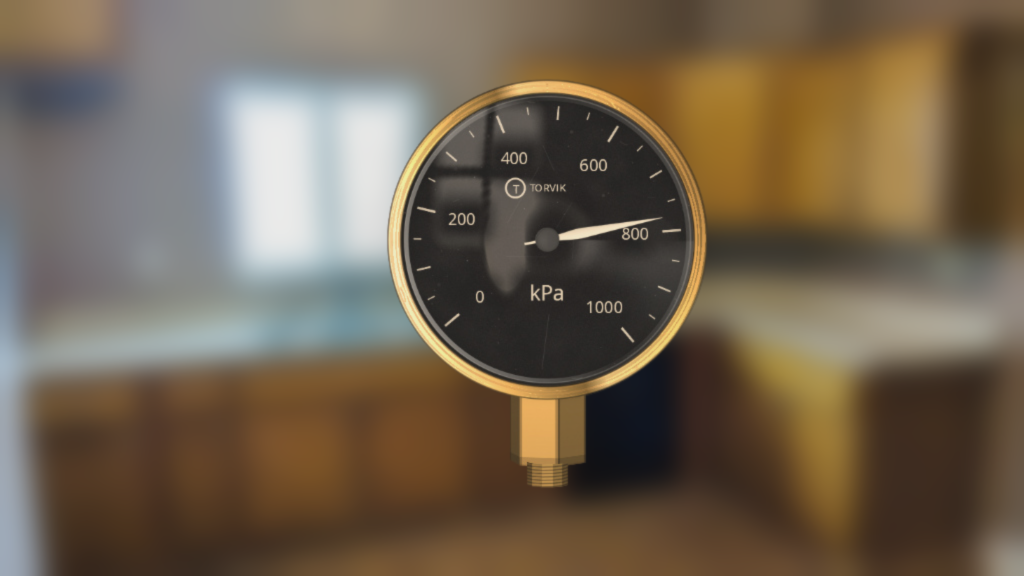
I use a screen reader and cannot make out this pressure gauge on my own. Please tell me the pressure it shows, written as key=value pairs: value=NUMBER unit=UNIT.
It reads value=775 unit=kPa
